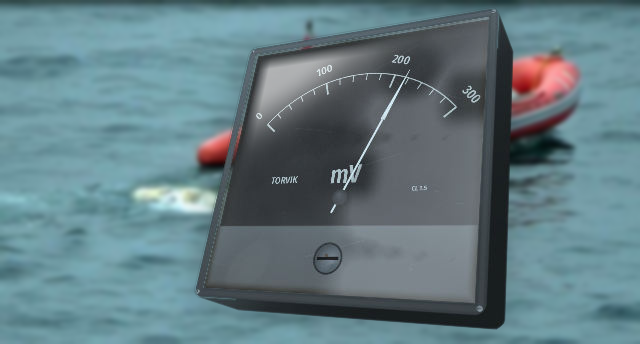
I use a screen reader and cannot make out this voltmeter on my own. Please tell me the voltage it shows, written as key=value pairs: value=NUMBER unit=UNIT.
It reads value=220 unit=mV
